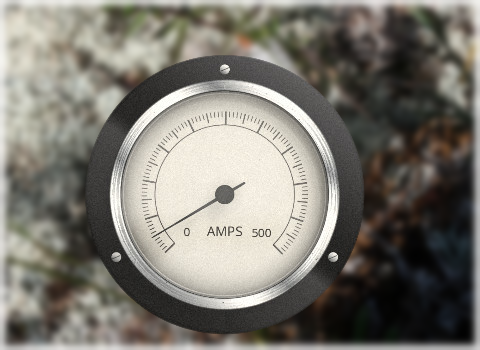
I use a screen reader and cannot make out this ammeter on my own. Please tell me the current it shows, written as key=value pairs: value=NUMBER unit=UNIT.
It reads value=25 unit=A
